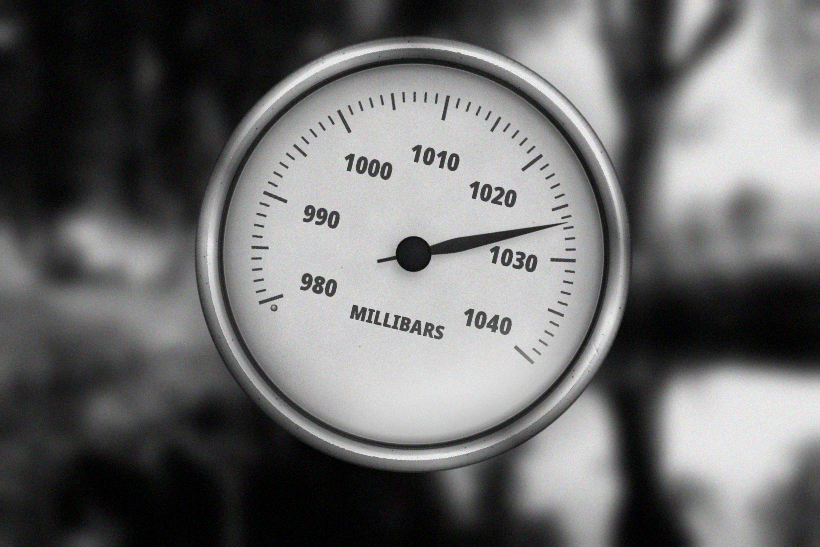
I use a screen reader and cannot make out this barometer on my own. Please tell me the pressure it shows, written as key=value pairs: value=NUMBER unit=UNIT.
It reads value=1026.5 unit=mbar
